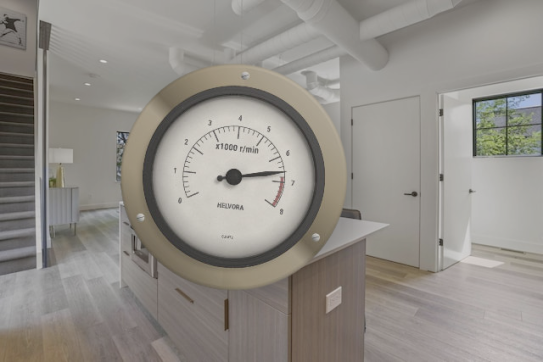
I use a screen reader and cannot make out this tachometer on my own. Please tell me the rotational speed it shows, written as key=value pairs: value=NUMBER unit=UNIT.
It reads value=6600 unit=rpm
